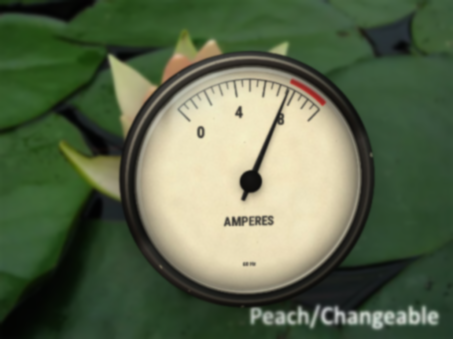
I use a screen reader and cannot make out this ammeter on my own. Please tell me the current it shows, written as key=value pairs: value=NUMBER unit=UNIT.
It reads value=7.5 unit=A
